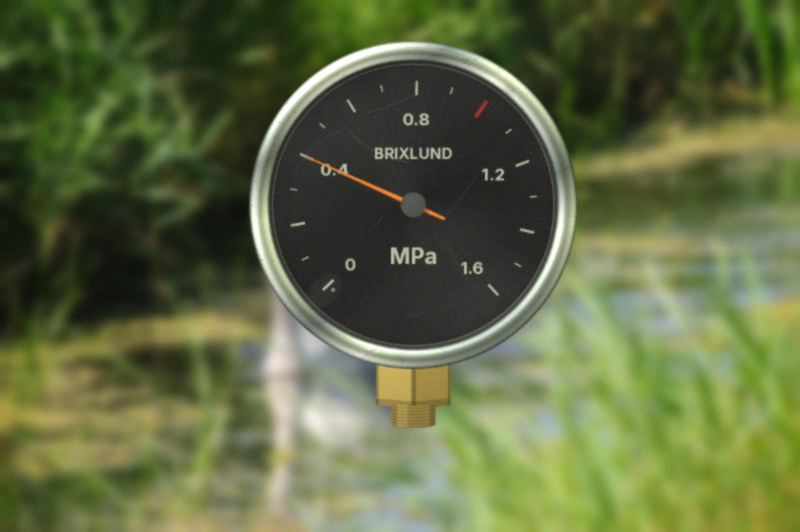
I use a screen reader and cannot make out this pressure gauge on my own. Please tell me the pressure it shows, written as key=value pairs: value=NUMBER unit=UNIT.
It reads value=0.4 unit=MPa
